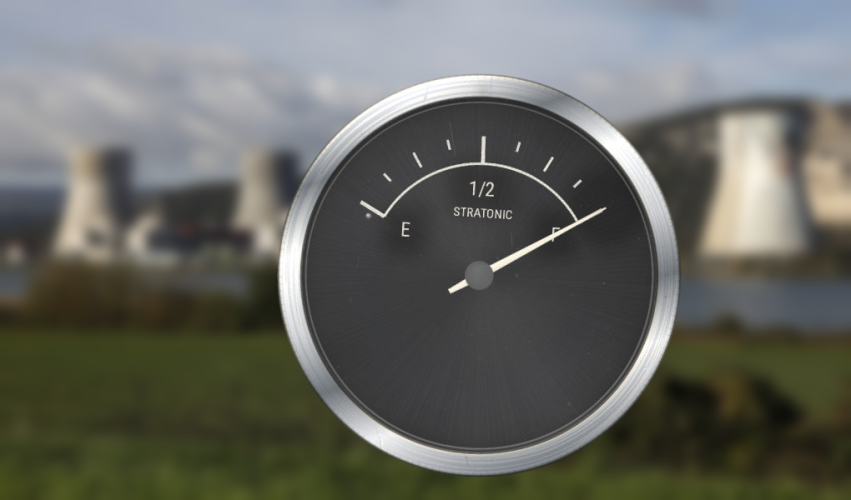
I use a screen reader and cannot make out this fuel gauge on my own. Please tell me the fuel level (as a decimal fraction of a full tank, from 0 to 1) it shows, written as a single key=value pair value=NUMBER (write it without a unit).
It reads value=1
